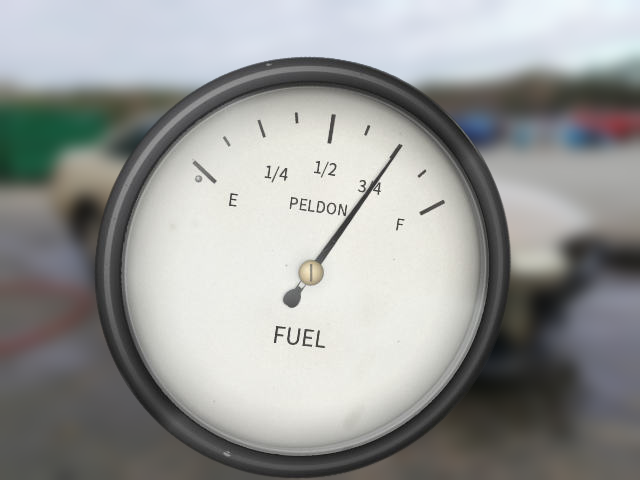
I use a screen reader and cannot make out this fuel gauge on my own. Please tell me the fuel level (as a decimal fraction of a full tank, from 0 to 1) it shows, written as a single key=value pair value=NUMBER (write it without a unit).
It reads value=0.75
